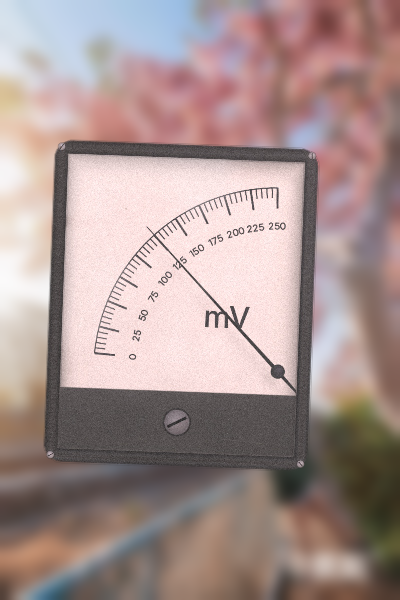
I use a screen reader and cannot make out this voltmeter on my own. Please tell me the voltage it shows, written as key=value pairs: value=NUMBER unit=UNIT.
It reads value=125 unit=mV
